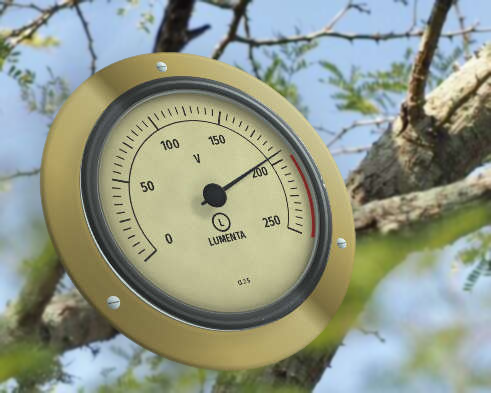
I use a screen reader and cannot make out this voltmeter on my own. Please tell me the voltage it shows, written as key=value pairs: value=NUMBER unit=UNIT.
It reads value=195 unit=V
